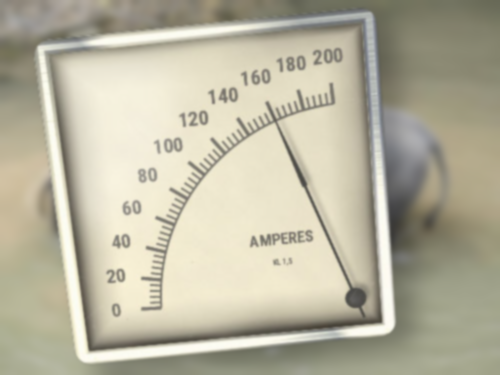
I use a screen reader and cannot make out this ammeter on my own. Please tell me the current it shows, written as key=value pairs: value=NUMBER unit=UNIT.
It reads value=160 unit=A
